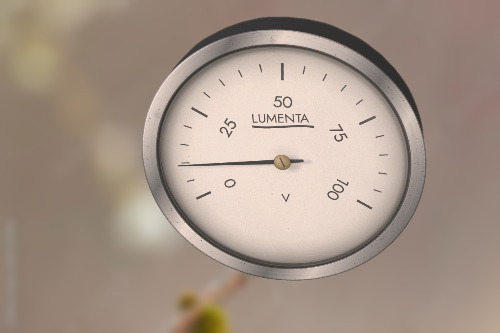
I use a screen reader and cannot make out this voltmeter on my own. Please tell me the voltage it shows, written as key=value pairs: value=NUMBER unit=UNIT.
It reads value=10 unit=V
